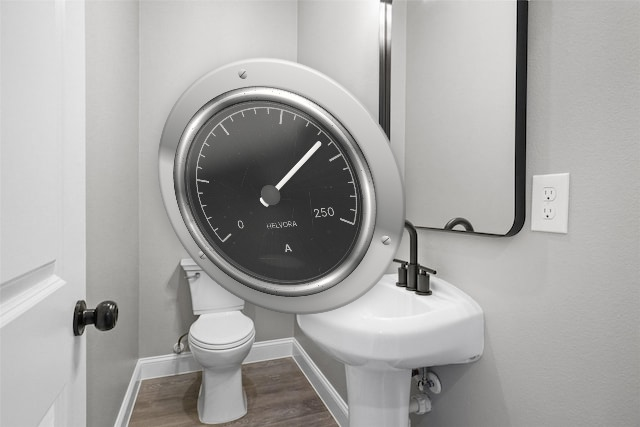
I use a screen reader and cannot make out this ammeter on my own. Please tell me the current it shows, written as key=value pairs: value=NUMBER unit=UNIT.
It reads value=185 unit=A
